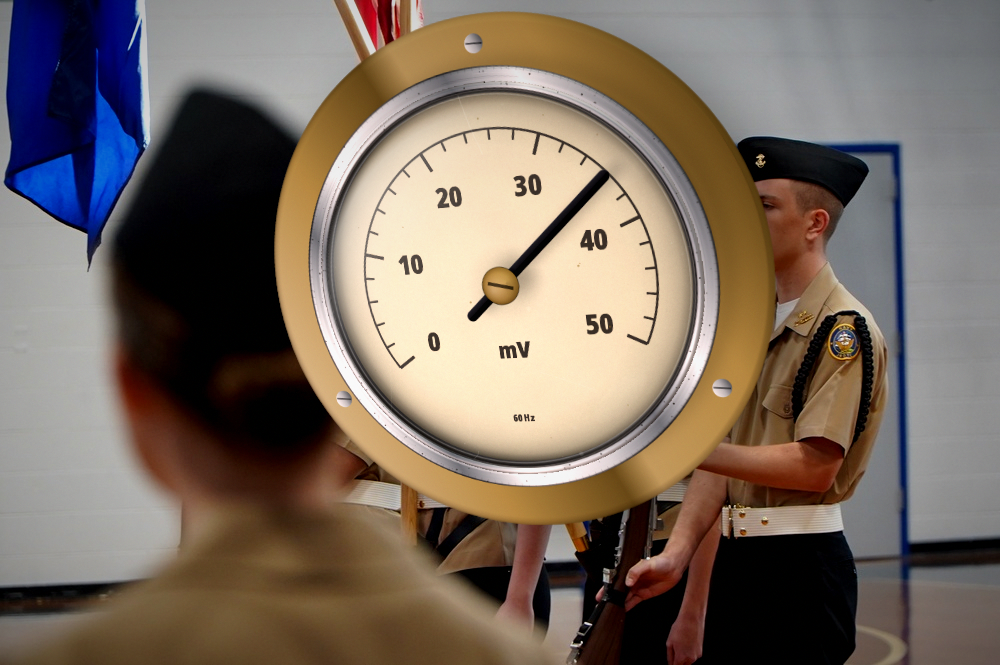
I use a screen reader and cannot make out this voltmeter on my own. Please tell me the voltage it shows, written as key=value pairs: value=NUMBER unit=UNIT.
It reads value=36 unit=mV
